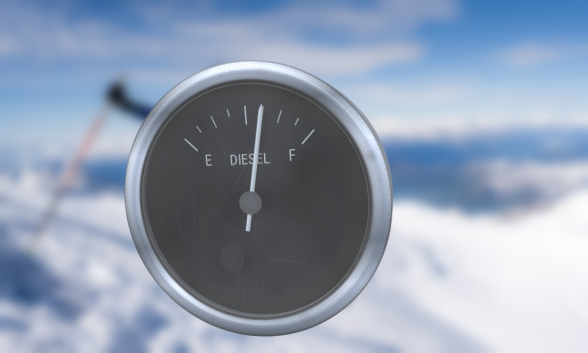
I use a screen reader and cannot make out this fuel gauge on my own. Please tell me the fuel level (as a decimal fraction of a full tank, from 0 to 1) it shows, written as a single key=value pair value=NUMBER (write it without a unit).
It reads value=0.625
